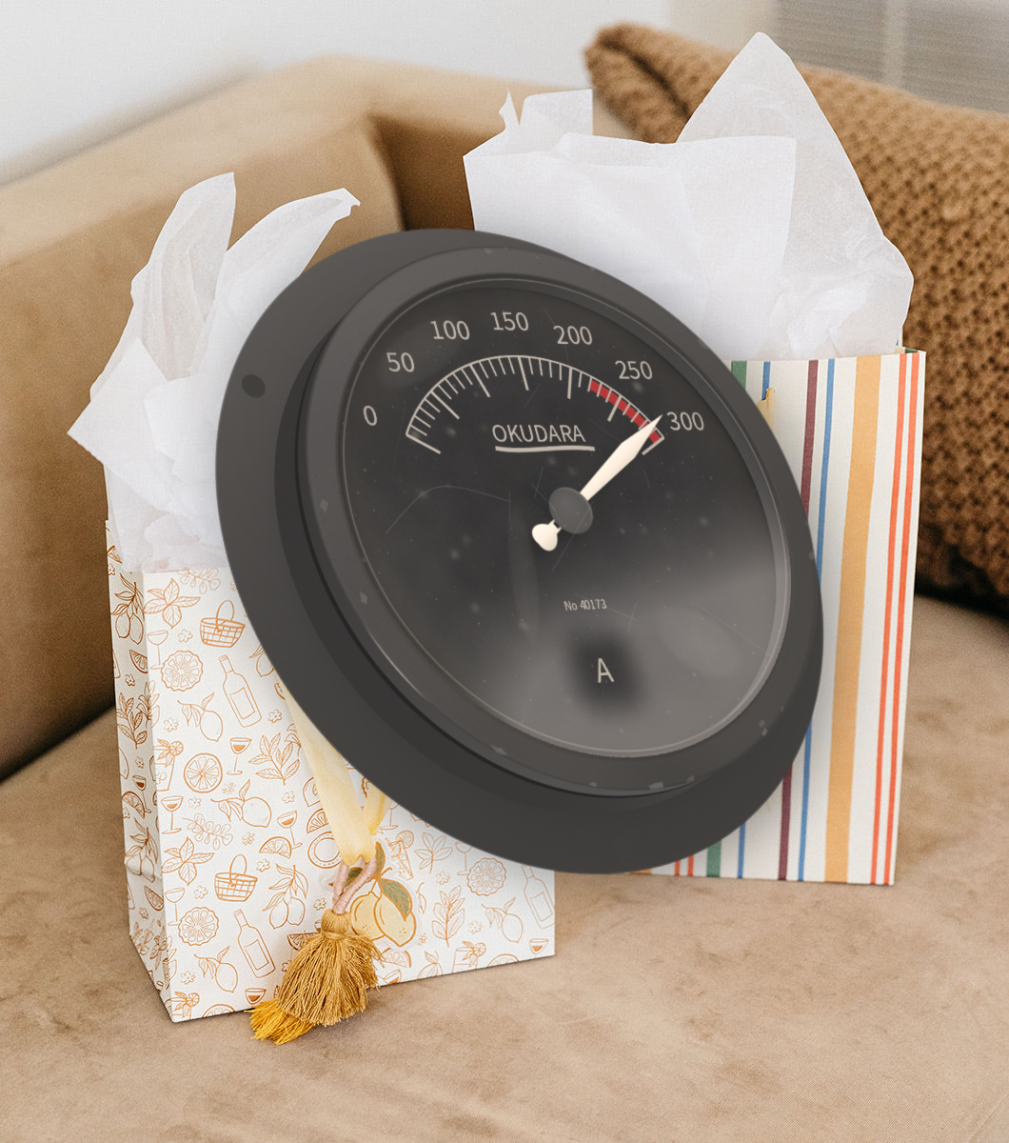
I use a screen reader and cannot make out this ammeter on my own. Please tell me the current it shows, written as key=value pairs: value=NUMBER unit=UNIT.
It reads value=285 unit=A
